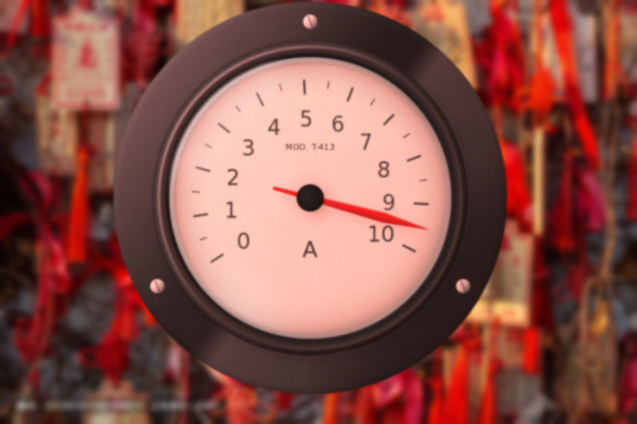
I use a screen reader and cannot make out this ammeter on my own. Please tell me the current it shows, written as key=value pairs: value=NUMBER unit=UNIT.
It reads value=9.5 unit=A
